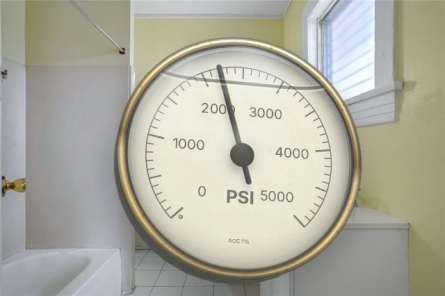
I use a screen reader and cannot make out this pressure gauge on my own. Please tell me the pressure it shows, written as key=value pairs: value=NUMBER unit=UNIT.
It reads value=2200 unit=psi
